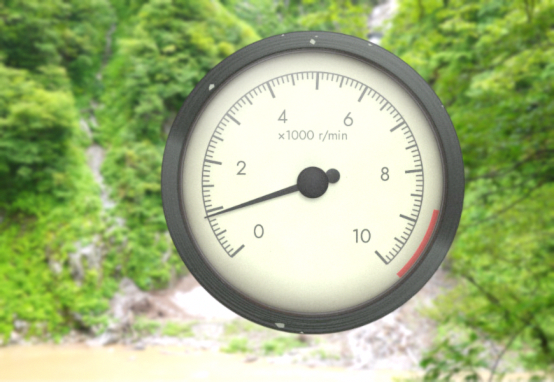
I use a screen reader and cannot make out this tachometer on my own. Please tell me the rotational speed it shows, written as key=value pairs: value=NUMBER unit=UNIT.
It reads value=900 unit=rpm
